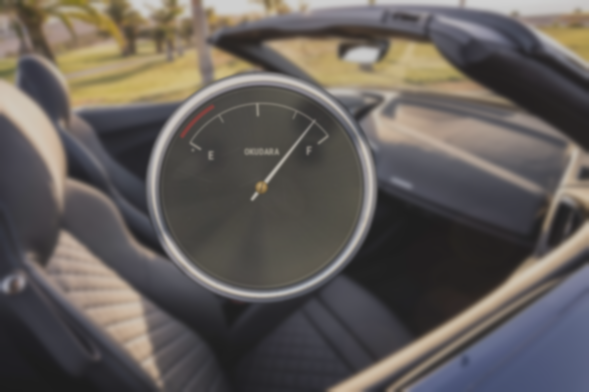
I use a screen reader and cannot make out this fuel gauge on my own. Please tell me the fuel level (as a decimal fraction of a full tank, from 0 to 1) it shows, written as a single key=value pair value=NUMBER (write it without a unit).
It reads value=0.875
